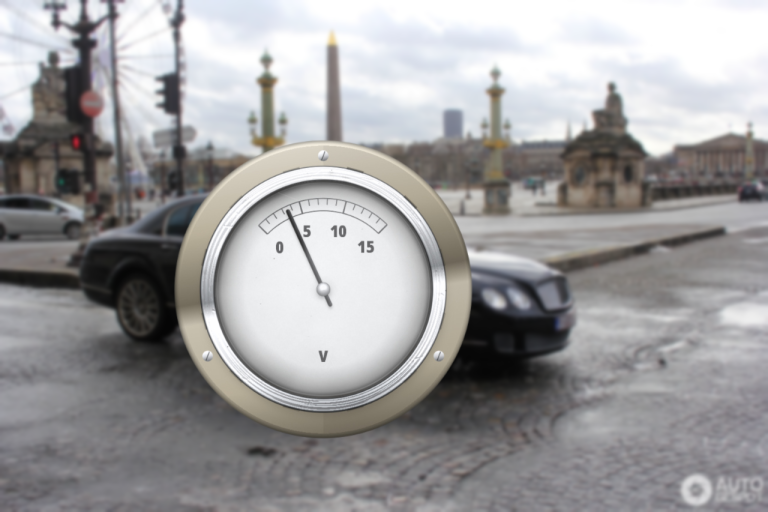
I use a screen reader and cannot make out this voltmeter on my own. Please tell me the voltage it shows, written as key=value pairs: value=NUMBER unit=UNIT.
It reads value=3.5 unit=V
